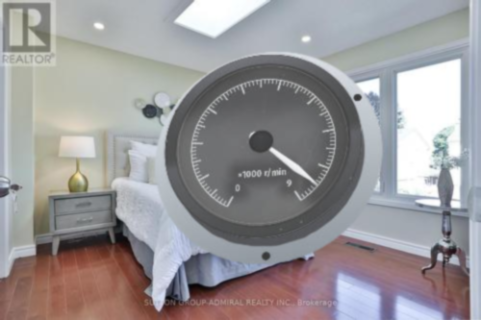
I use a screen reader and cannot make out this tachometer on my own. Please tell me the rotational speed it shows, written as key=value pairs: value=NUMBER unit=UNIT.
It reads value=8500 unit=rpm
